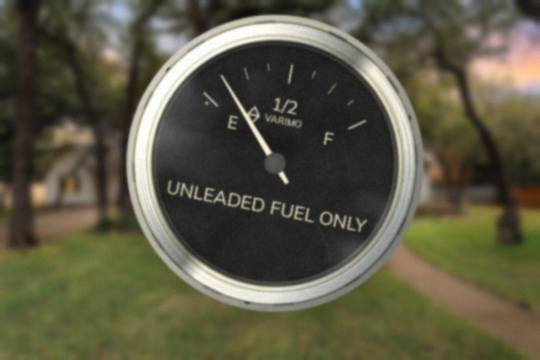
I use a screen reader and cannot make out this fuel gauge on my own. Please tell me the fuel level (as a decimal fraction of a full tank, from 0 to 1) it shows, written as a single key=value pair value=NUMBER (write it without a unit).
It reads value=0.125
